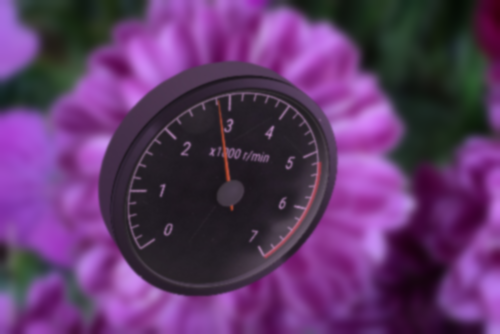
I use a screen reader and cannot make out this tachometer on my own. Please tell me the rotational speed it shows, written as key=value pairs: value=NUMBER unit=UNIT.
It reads value=2800 unit=rpm
